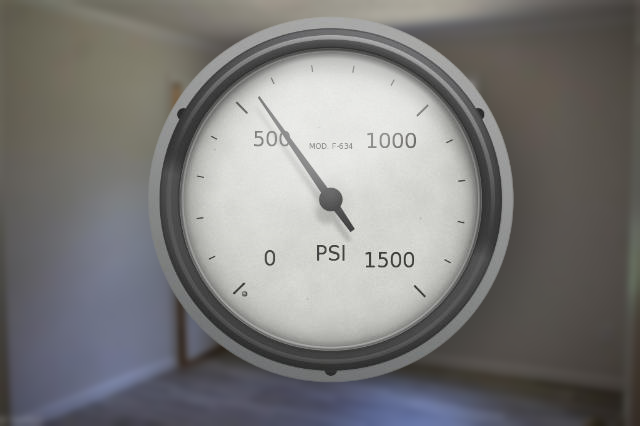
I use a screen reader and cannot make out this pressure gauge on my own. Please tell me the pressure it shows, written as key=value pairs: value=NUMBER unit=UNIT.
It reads value=550 unit=psi
